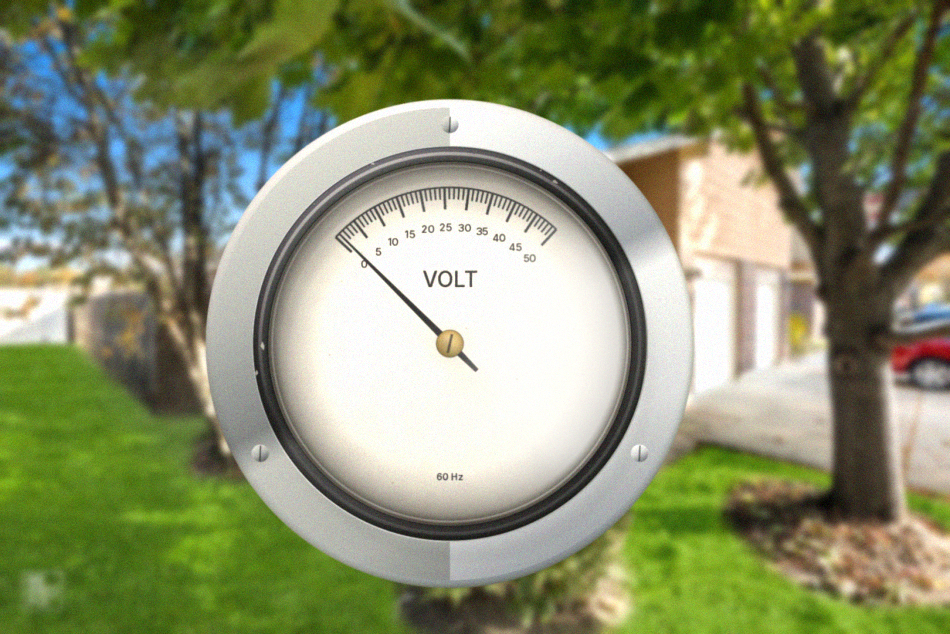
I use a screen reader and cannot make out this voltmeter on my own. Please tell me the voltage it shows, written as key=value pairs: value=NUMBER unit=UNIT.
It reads value=1 unit=V
